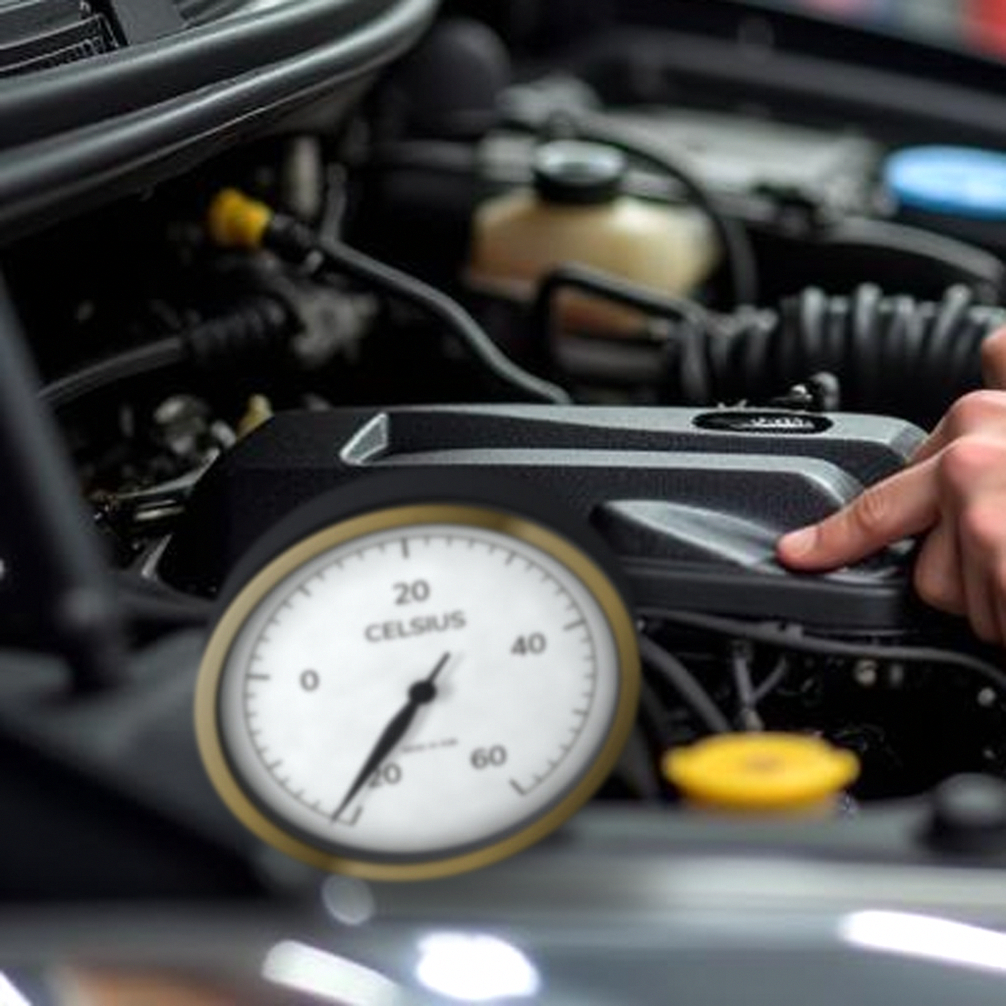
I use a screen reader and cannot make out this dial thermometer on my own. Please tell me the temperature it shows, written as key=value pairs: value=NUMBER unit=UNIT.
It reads value=-18 unit=°C
